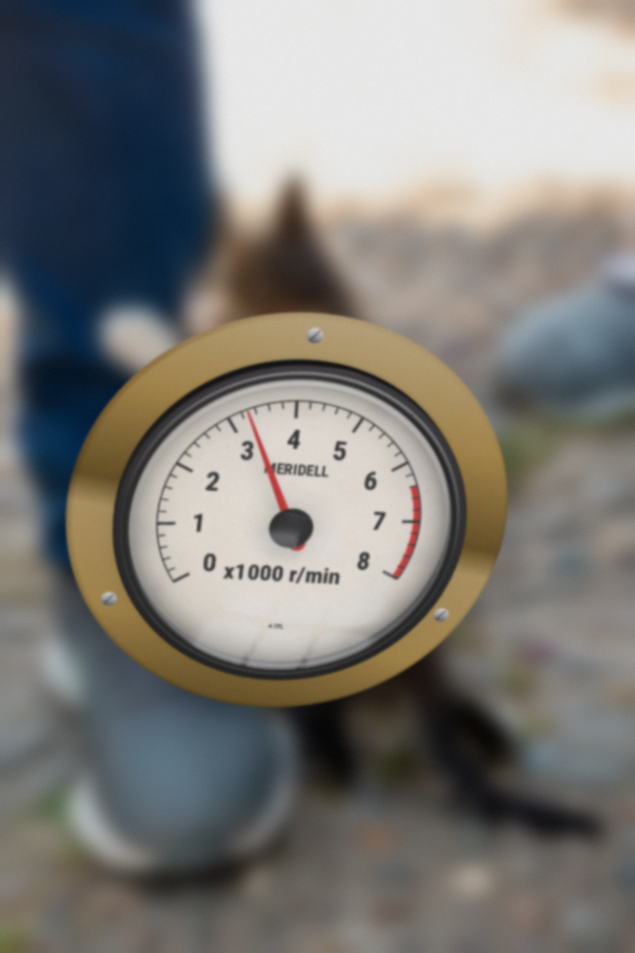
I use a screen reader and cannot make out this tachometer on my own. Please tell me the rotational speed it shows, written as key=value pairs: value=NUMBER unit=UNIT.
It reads value=3300 unit=rpm
